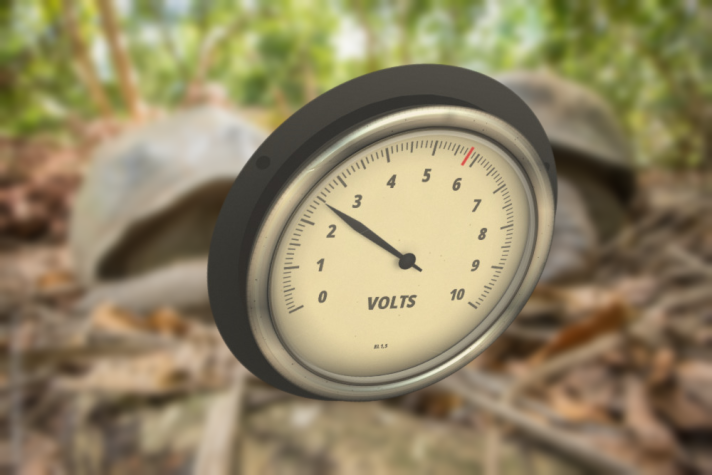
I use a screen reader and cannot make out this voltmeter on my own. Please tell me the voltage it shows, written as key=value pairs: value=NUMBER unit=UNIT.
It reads value=2.5 unit=V
